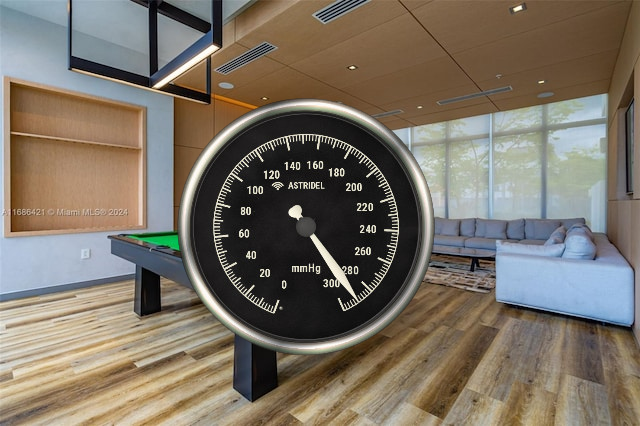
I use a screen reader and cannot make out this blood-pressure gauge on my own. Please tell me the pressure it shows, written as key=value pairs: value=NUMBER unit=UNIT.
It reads value=290 unit=mmHg
